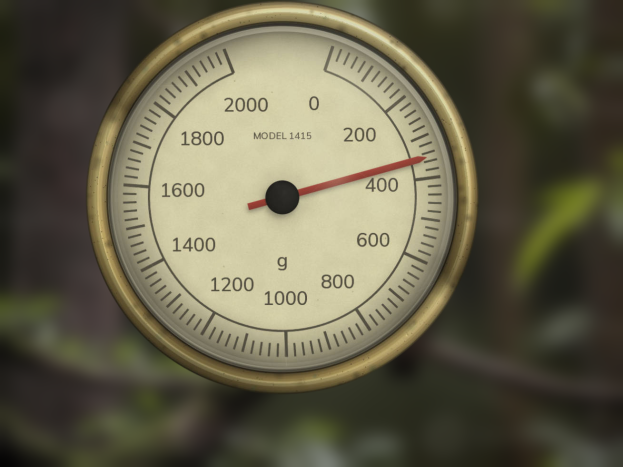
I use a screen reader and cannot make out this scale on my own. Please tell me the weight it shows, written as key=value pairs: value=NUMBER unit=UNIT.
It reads value=350 unit=g
